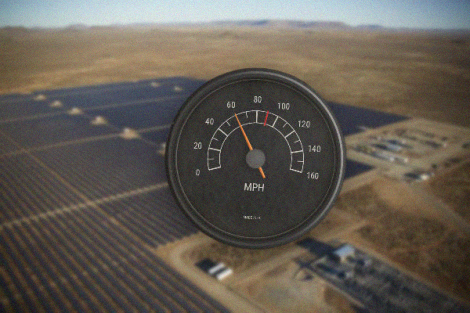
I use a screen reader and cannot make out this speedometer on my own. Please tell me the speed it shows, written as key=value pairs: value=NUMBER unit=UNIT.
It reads value=60 unit=mph
